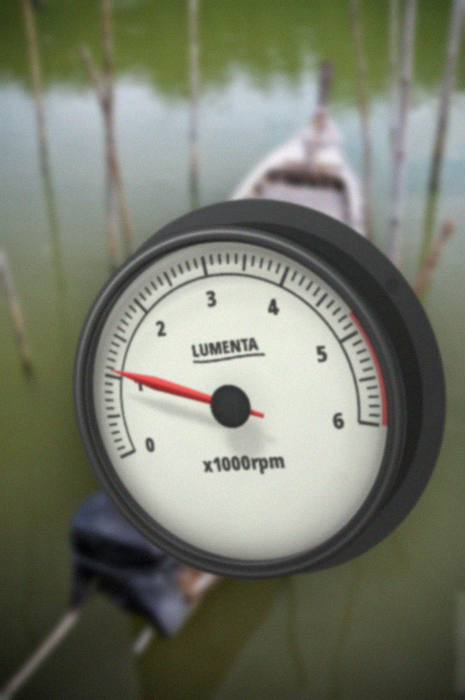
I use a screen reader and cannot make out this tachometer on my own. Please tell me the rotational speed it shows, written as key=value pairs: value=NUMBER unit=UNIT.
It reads value=1100 unit=rpm
